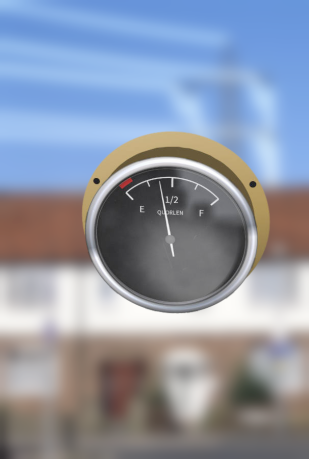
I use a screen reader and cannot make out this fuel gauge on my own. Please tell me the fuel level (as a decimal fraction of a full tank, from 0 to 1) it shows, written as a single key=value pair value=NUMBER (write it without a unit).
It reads value=0.375
